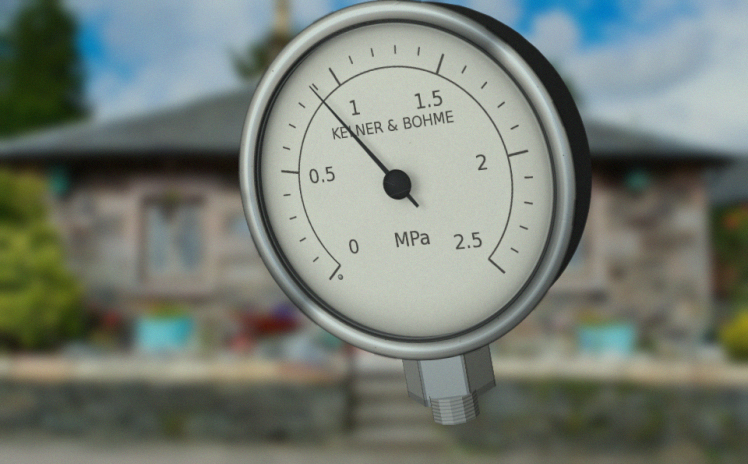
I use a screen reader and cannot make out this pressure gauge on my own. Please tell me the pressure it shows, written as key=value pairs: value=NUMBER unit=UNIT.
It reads value=0.9 unit=MPa
